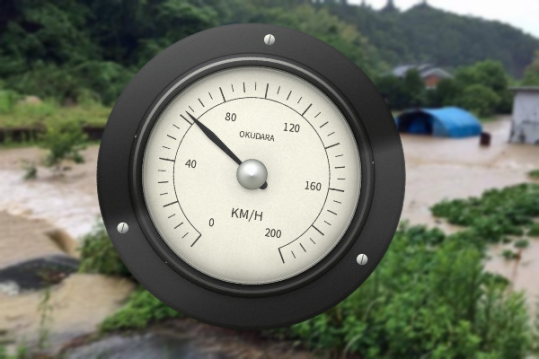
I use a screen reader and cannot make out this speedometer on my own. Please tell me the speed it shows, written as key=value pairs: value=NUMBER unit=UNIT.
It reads value=62.5 unit=km/h
